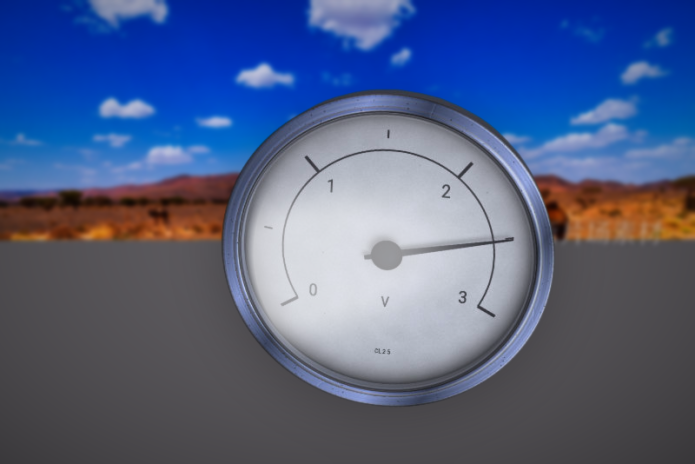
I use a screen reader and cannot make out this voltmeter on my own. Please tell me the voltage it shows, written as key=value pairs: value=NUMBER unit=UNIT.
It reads value=2.5 unit=V
